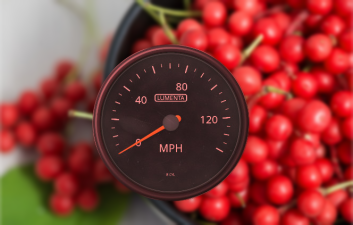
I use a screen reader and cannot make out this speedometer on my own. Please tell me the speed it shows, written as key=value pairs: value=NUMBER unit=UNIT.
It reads value=0 unit=mph
